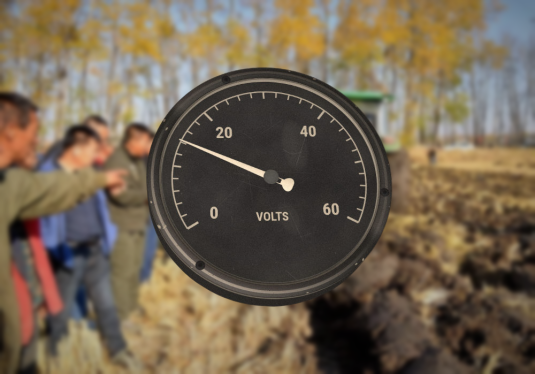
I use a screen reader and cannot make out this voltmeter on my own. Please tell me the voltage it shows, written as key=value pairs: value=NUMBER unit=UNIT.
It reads value=14 unit=V
